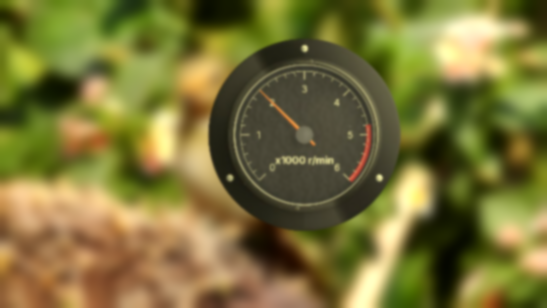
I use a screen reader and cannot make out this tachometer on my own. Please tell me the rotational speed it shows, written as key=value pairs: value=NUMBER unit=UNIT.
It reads value=2000 unit=rpm
